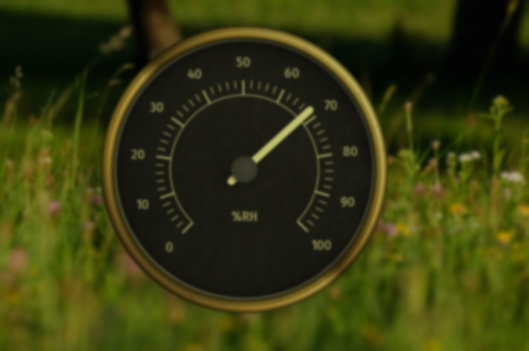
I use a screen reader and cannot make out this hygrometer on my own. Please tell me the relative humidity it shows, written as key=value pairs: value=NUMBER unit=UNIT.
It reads value=68 unit=%
